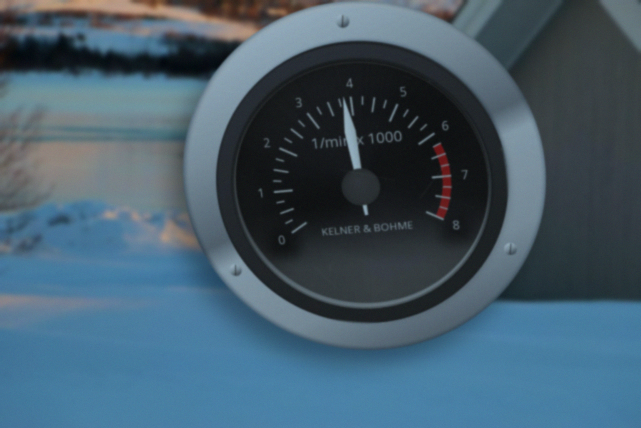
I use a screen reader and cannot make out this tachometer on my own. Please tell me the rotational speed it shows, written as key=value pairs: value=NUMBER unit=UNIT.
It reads value=3875 unit=rpm
